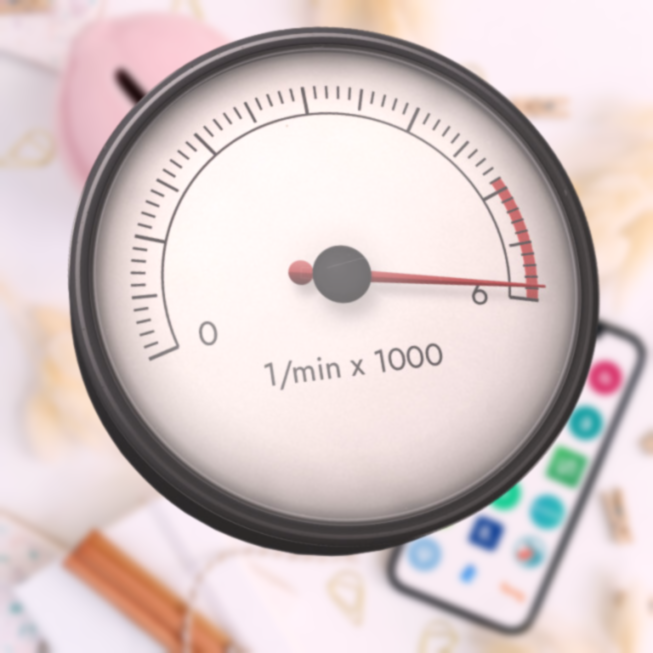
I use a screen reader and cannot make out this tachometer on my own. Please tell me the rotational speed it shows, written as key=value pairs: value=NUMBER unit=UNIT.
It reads value=5900 unit=rpm
